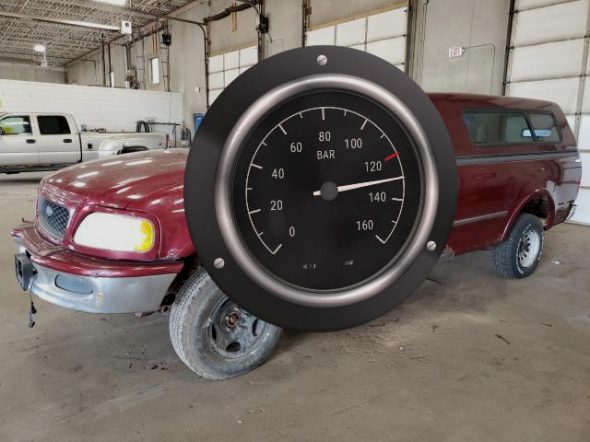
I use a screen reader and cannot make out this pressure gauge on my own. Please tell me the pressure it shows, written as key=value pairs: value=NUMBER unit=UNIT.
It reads value=130 unit=bar
